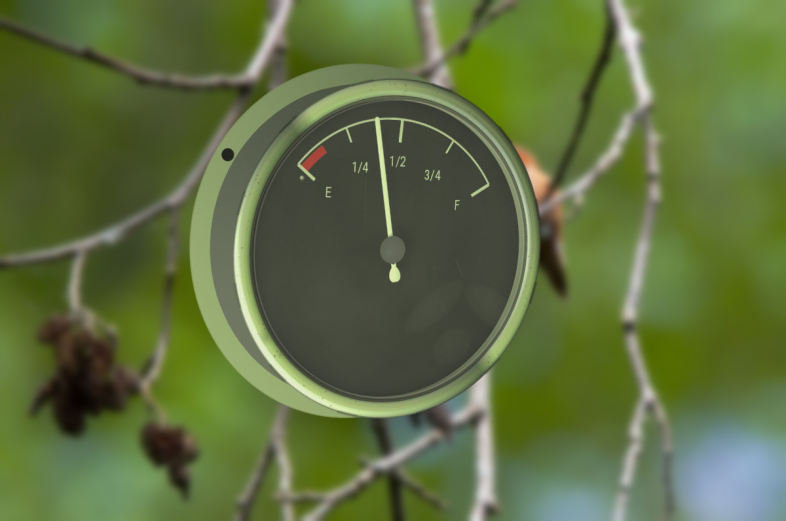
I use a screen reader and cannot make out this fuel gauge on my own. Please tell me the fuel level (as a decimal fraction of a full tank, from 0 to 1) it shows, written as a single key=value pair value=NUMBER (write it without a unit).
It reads value=0.375
